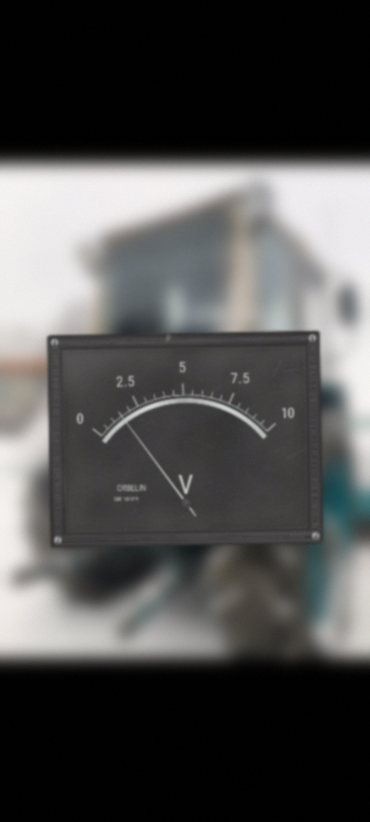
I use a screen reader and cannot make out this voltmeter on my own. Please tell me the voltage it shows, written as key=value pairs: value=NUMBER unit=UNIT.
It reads value=1.5 unit=V
